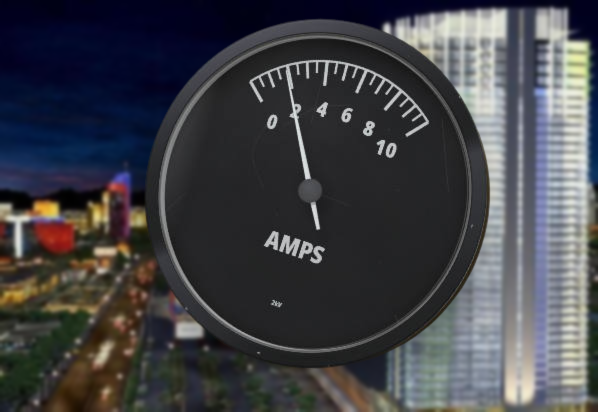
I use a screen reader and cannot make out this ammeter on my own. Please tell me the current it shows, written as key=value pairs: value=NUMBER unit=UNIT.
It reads value=2 unit=A
